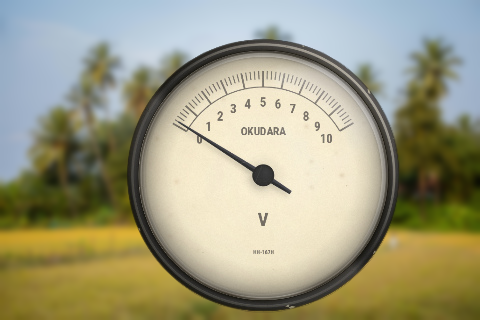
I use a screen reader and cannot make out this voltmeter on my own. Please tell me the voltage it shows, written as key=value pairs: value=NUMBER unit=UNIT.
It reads value=0.2 unit=V
